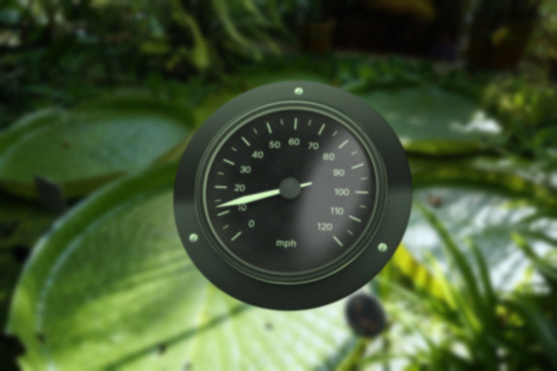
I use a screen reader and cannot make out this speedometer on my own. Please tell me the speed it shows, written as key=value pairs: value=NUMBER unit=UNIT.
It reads value=12.5 unit=mph
